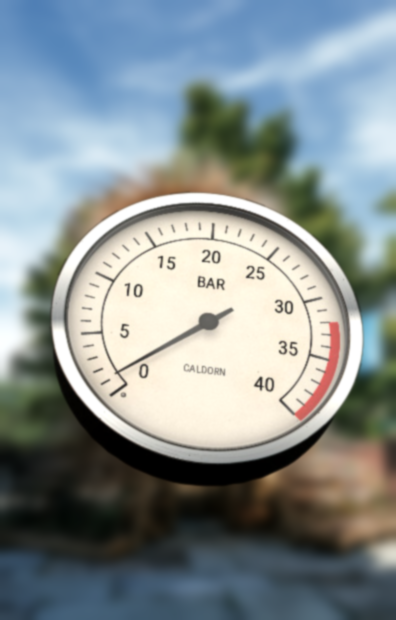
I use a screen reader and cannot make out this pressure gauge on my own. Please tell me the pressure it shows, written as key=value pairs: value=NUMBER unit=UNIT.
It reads value=1 unit=bar
